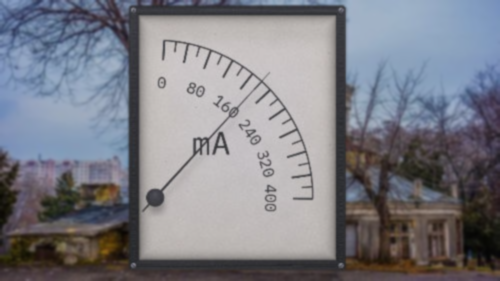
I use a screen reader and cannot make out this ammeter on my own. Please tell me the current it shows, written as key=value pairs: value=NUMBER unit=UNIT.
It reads value=180 unit=mA
